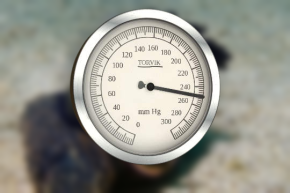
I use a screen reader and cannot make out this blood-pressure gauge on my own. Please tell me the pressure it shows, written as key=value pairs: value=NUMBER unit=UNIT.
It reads value=250 unit=mmHg
